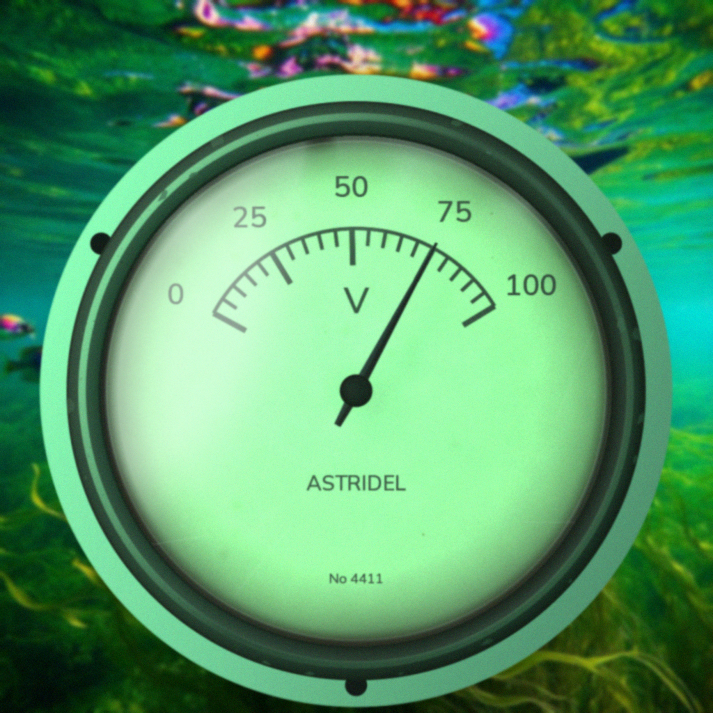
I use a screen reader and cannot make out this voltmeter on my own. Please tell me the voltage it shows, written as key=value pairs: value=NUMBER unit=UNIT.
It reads value=75 unit=V
